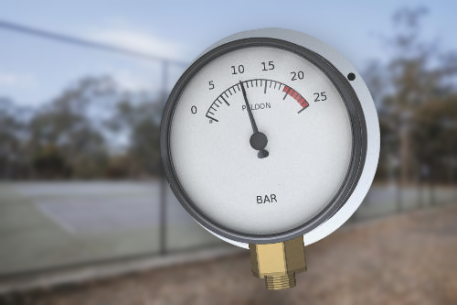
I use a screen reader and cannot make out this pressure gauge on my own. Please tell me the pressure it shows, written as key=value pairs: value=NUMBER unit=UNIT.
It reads value=10 unit=bar
